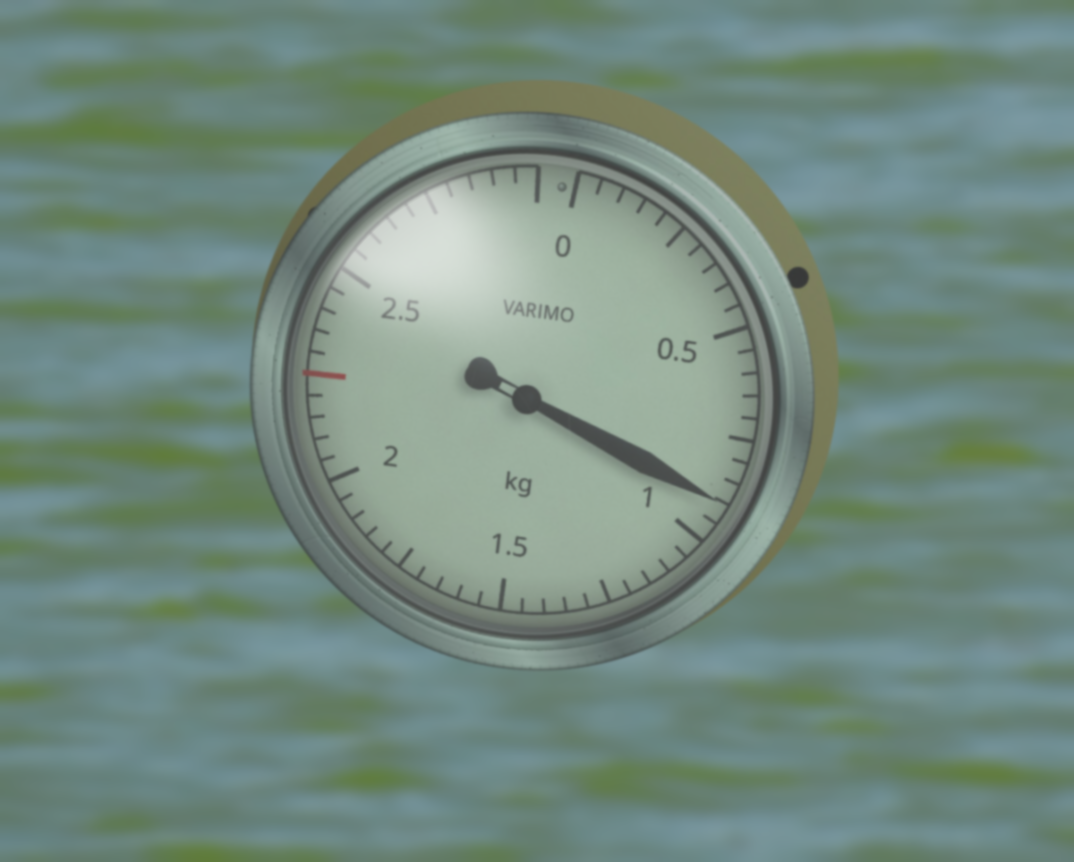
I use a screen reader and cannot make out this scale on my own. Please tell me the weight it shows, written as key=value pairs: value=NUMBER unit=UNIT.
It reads value=0.9 unit=kg
